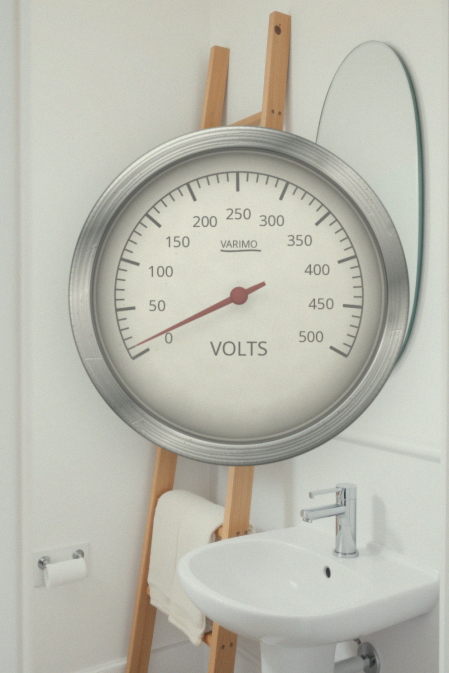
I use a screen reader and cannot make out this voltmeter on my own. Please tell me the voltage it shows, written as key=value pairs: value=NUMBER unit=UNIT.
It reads value=10 unit=V
